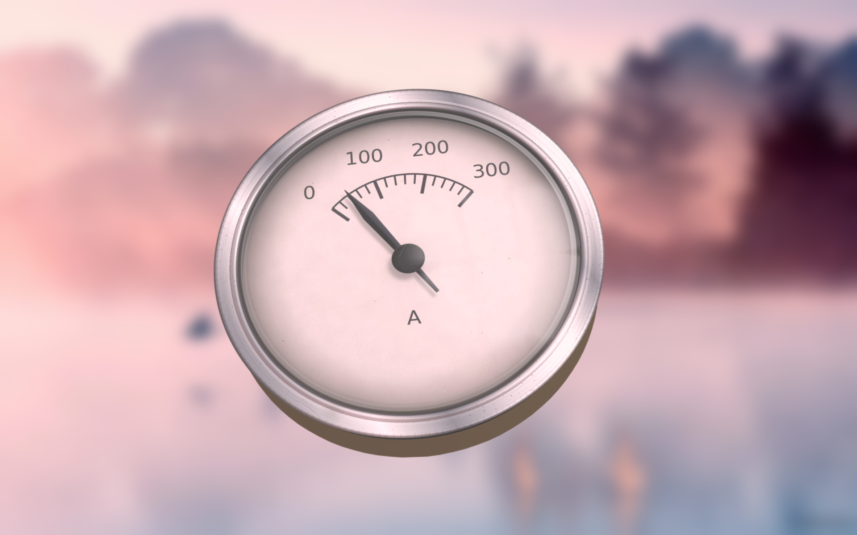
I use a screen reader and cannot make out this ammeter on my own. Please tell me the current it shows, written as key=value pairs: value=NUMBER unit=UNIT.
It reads value=40 unit=A
